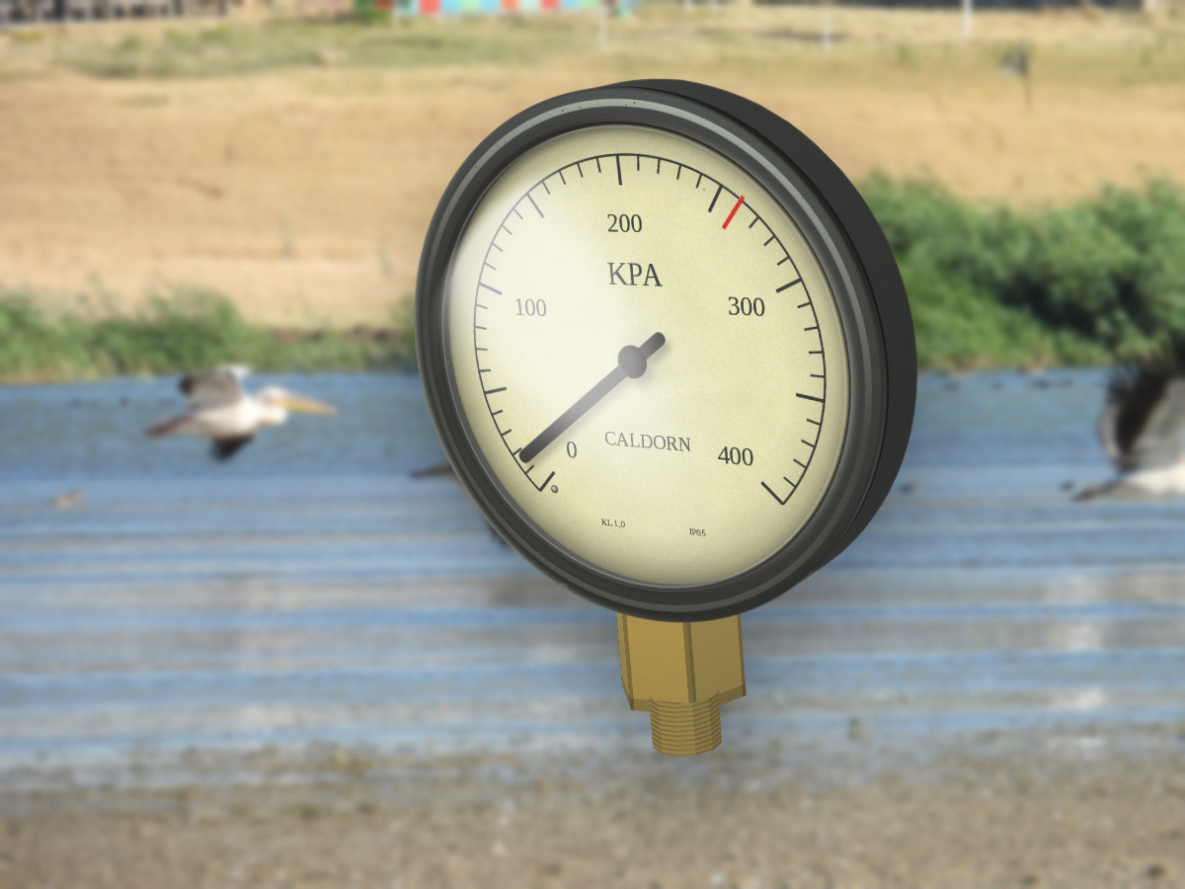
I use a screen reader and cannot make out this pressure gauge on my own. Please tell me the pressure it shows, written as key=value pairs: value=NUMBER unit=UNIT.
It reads value=15 unit=kPa
